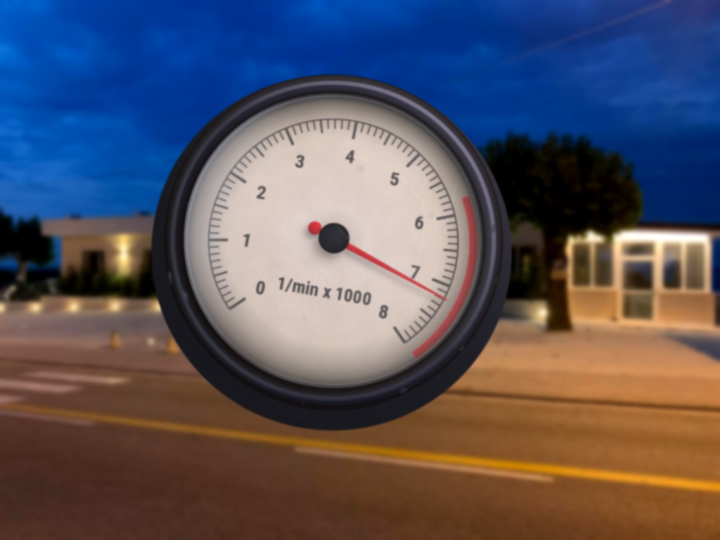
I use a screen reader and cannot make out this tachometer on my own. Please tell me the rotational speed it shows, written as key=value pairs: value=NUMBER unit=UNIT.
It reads value=7200 unit=rpm
